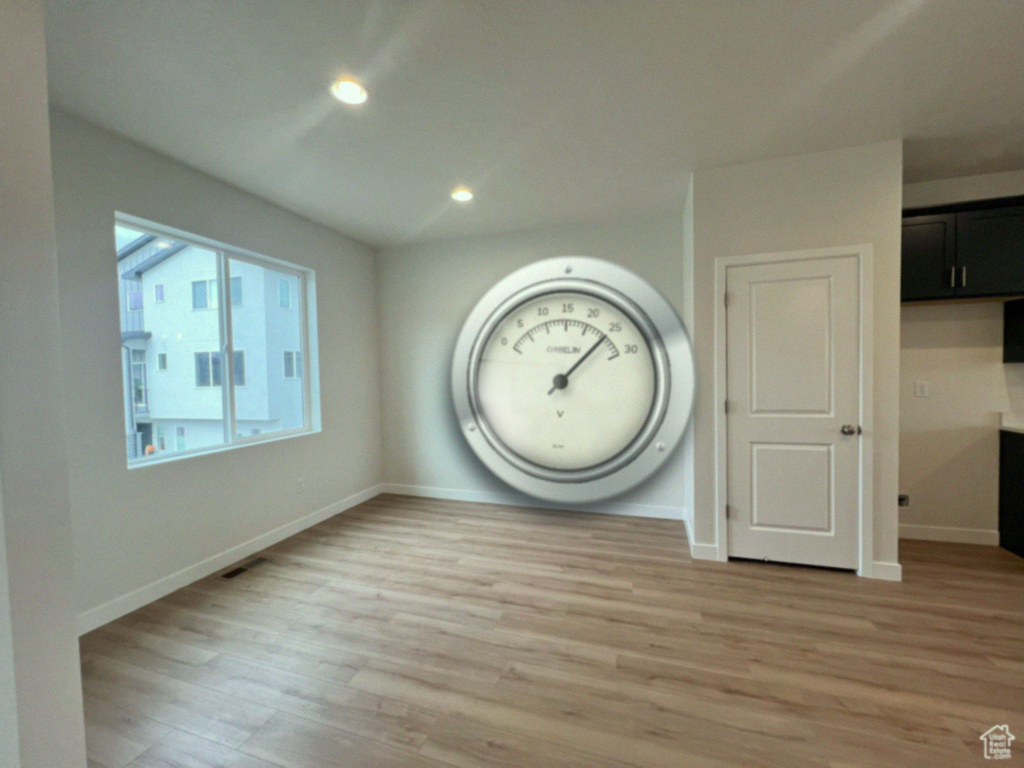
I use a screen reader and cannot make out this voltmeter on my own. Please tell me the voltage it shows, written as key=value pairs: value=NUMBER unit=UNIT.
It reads value=25 unit=V
